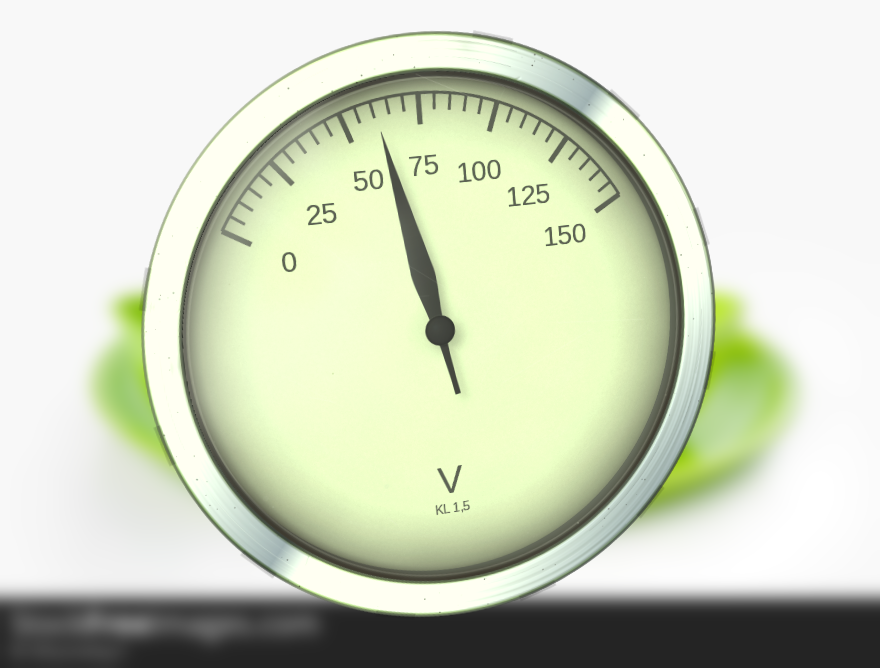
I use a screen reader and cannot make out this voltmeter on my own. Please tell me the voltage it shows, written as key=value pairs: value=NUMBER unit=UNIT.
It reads value=60 unit=V
